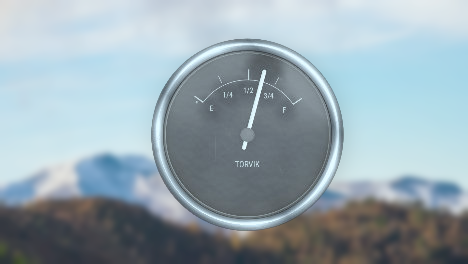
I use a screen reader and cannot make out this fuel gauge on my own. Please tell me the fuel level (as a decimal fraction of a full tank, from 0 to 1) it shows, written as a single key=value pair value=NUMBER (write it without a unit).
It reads value=0.625
